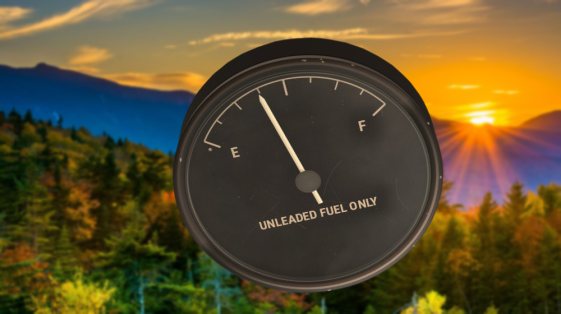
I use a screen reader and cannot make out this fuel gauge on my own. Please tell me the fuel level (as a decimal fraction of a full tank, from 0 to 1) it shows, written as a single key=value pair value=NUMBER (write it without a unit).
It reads value=0.375
